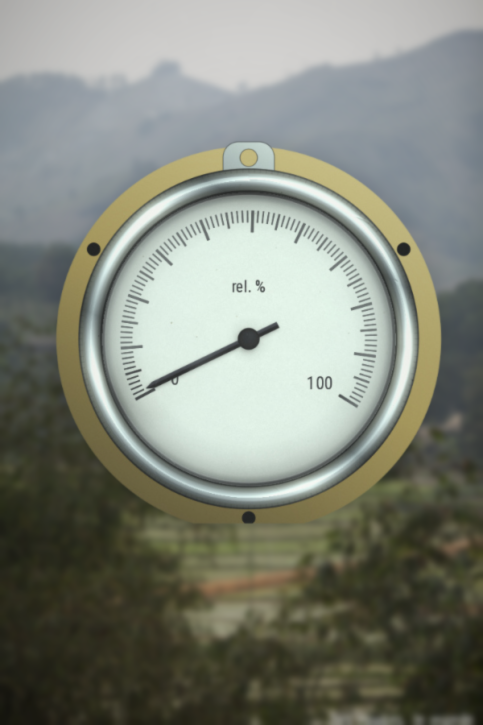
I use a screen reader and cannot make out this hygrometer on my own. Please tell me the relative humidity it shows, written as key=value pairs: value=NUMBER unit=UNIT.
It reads value=1 unit=%
